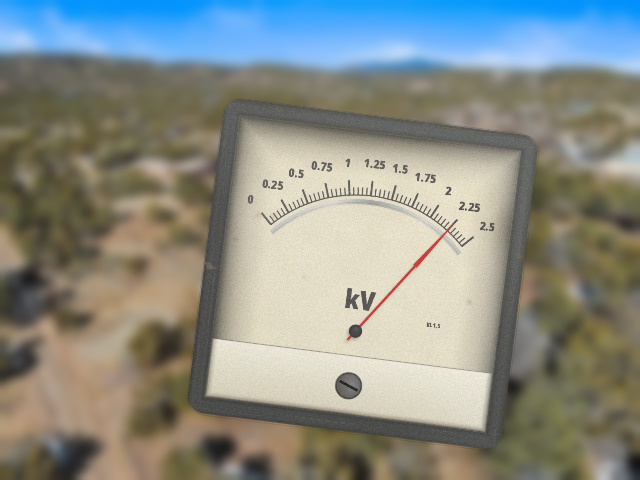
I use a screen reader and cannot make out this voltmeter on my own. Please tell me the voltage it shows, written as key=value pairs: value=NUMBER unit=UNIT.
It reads value=2.25 unit=kV
